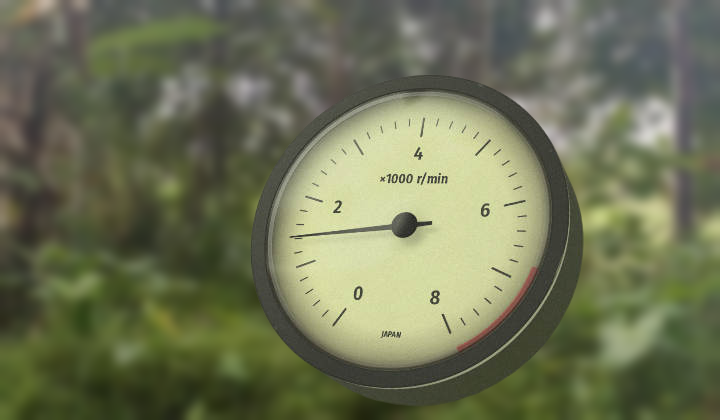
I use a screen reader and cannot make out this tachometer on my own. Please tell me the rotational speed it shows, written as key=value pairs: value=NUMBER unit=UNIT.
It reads value=1400 unit=rpm
